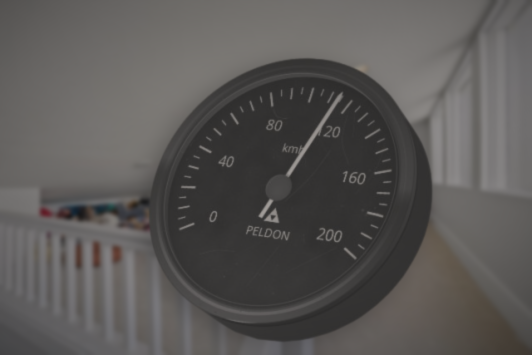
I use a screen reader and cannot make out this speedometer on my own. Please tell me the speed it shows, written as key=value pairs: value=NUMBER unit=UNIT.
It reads value=115 unit=km/h
